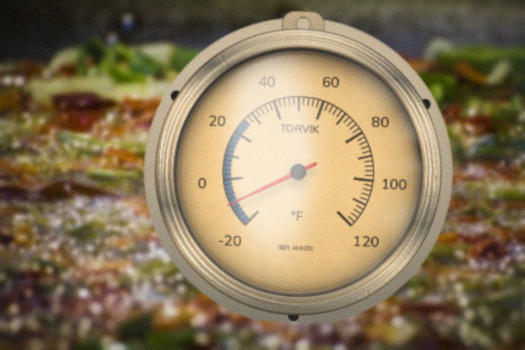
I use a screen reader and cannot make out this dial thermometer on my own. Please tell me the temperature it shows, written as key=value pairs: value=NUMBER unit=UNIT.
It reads value=-10 unit=°F
